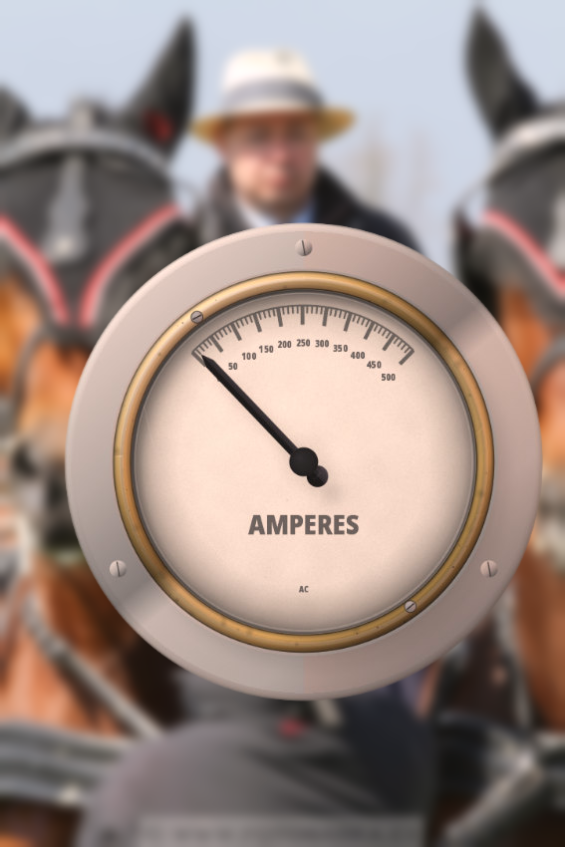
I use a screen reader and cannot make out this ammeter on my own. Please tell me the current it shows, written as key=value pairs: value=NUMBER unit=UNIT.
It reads value=10 unit=A
